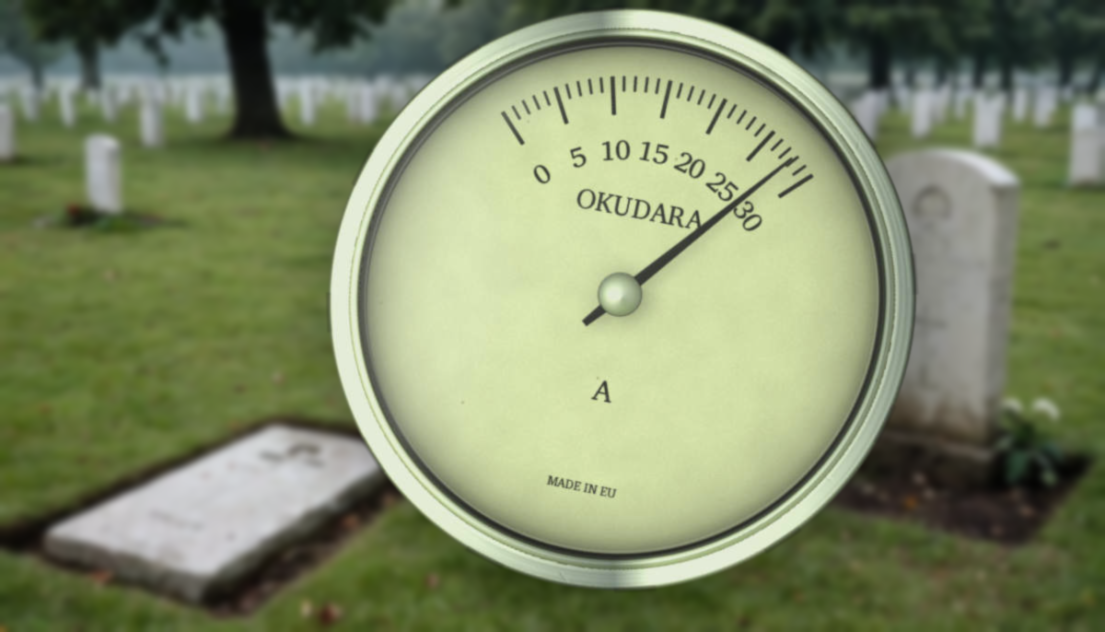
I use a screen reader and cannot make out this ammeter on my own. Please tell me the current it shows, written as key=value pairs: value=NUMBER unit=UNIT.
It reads value=28 unit=A
